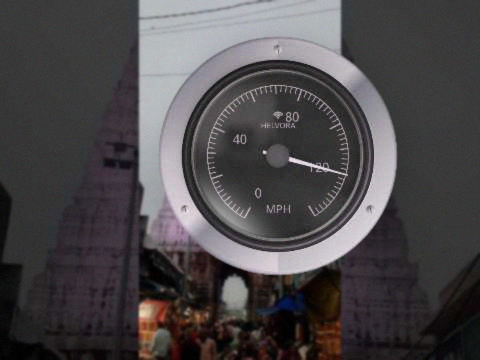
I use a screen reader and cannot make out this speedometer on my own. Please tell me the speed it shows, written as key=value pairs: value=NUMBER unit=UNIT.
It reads value=120 unit=mph
